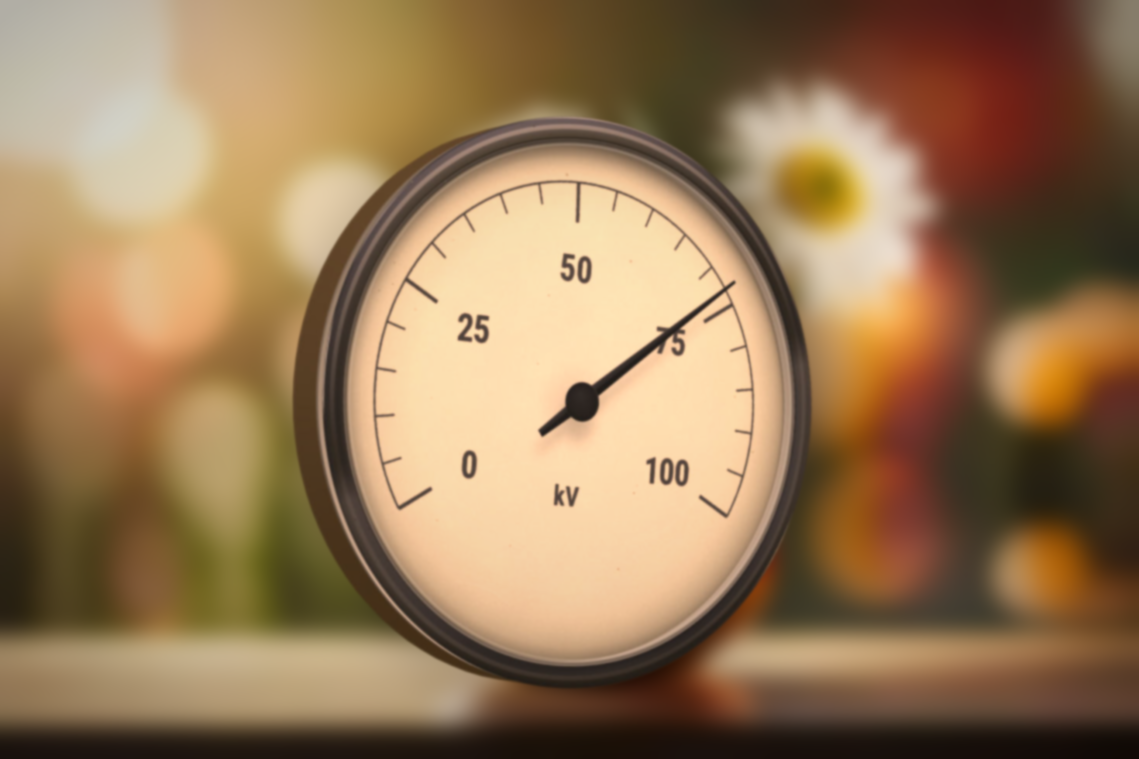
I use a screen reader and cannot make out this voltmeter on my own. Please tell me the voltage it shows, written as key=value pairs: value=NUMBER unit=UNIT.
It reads value=72.5 unit=kV
